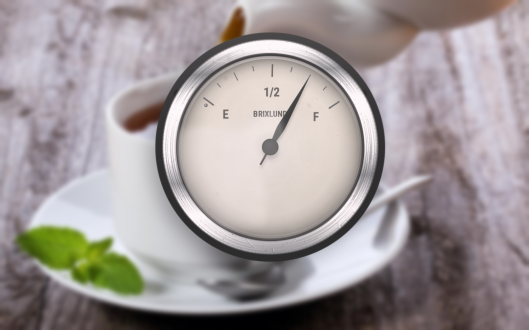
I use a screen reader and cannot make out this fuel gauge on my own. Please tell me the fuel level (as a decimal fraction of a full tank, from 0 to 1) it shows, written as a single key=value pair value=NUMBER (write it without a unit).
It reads value=0.75
